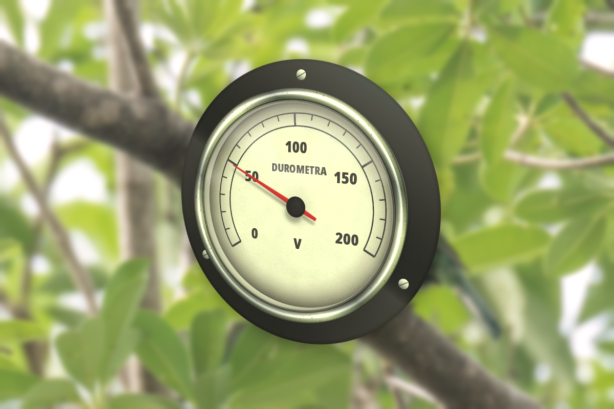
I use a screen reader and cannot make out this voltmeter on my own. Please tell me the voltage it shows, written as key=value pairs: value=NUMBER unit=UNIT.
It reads value=50 unit=V
